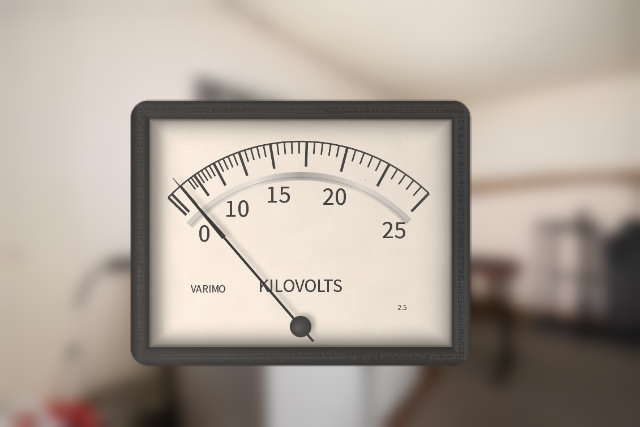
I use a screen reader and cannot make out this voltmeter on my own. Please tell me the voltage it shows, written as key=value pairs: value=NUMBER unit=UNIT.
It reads value=5 unit=kV
